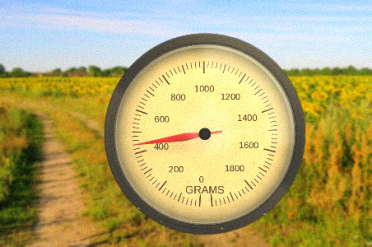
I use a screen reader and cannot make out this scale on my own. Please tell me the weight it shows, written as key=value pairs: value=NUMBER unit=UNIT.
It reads value=440 unit=g
